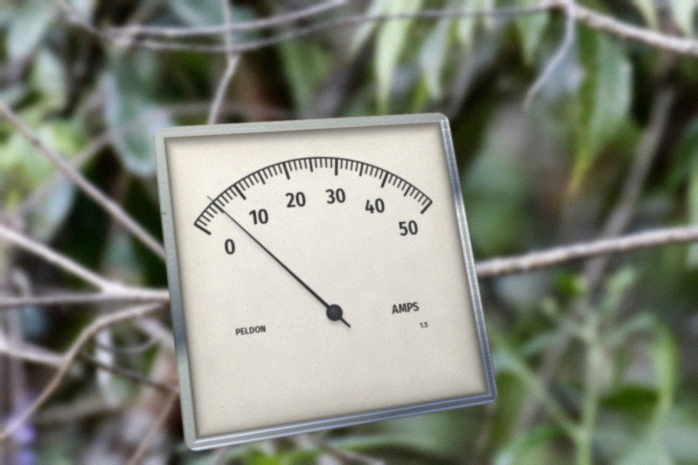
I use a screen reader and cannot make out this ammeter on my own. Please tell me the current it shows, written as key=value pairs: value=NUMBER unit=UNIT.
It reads value=5 unit=A
